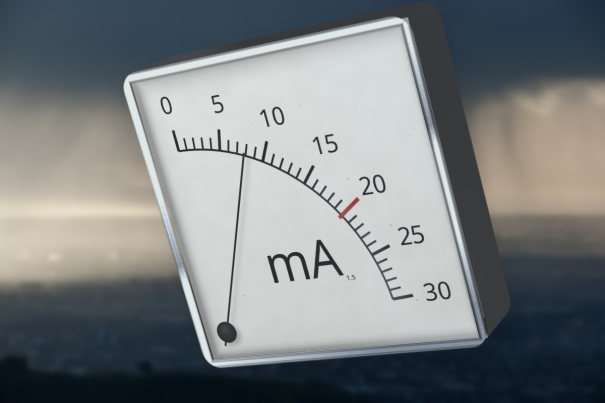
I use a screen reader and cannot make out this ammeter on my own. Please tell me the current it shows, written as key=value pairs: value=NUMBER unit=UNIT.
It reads value=8 unit=mA
